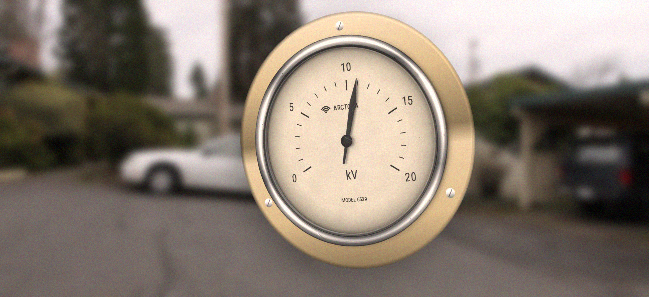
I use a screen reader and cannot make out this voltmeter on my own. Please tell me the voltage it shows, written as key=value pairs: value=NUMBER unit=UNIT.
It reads value=11 unit=kV
